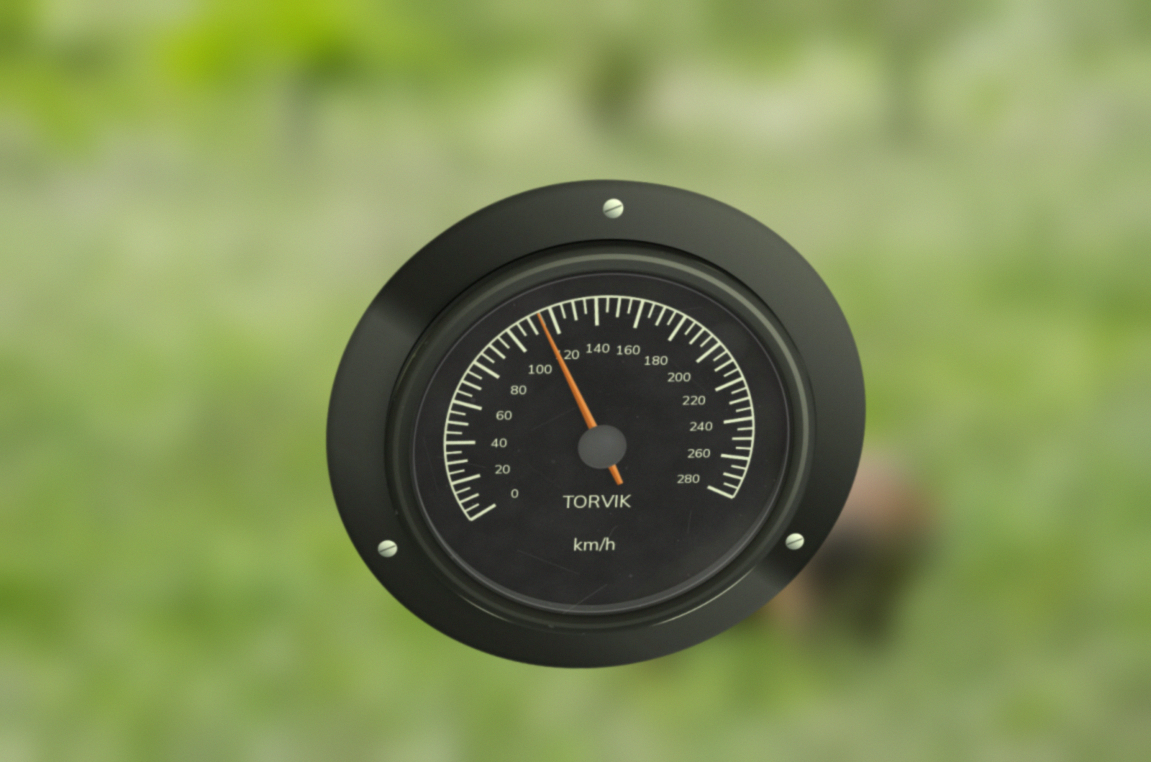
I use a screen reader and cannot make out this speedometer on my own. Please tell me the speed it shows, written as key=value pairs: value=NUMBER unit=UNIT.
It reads value=115 unit=km/h
